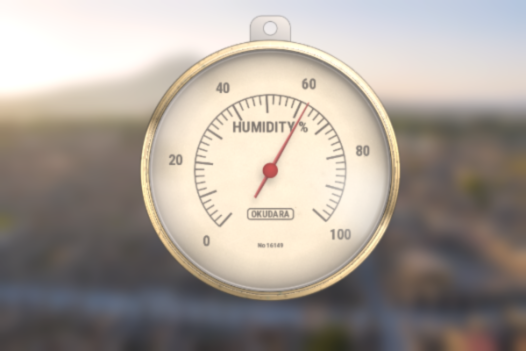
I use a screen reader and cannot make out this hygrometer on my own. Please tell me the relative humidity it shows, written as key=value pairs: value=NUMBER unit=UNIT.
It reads value=62 unit=%
